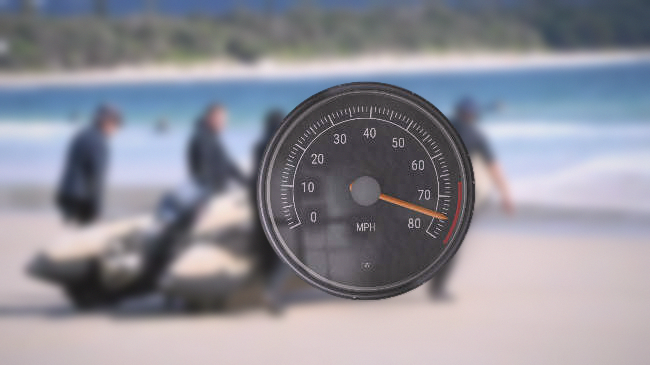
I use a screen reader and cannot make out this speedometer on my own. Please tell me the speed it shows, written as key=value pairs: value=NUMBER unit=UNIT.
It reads value=75 unit=mph
